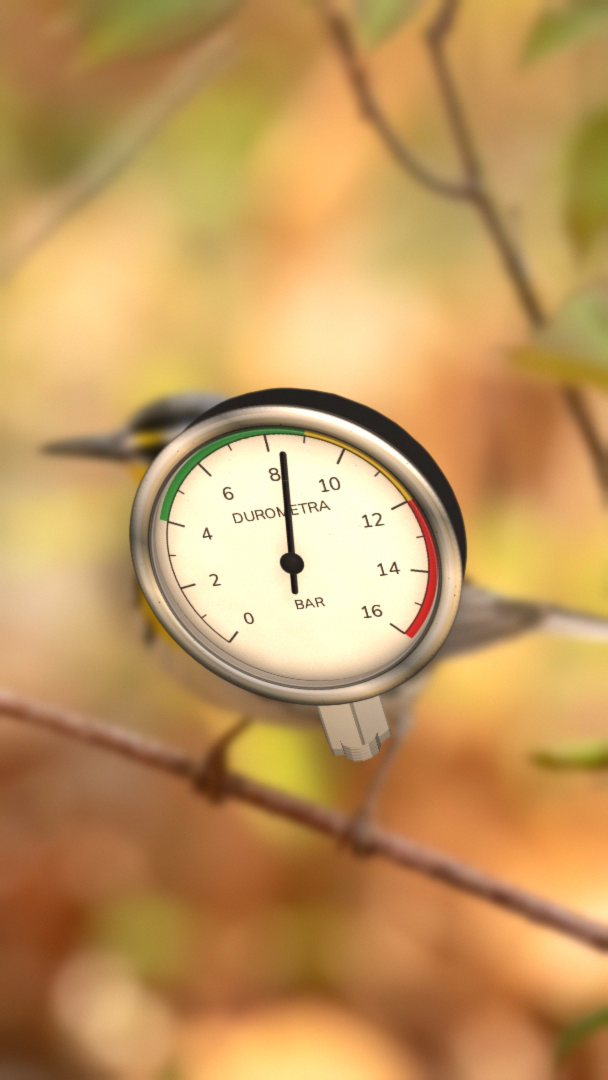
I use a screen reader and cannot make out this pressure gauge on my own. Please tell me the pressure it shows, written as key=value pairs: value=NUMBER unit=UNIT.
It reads value=8.5 unit=bar
